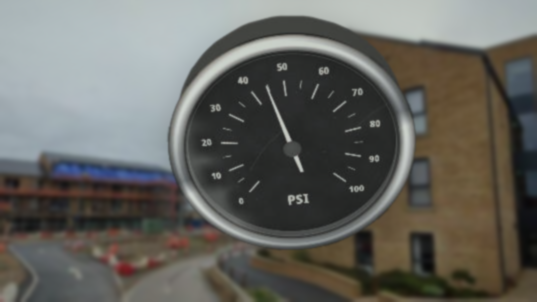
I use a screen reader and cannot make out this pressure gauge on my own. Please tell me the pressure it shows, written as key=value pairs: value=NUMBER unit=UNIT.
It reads value=45 unit=psi
